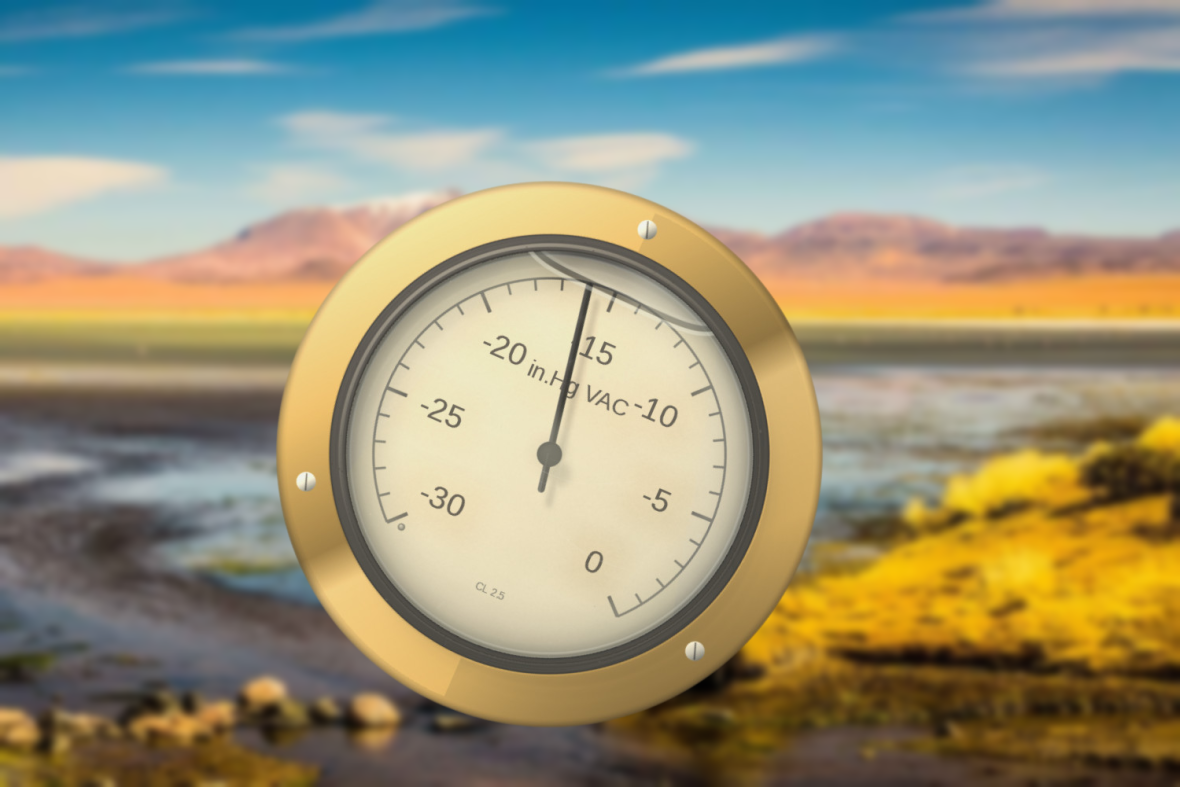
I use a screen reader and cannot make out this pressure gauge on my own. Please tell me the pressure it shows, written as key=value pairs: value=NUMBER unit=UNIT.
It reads value=-16 unit=inHg
